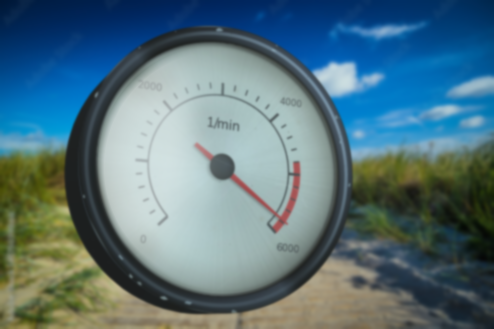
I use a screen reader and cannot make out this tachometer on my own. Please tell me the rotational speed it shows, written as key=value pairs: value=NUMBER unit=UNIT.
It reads value=5800 unit=rpm
